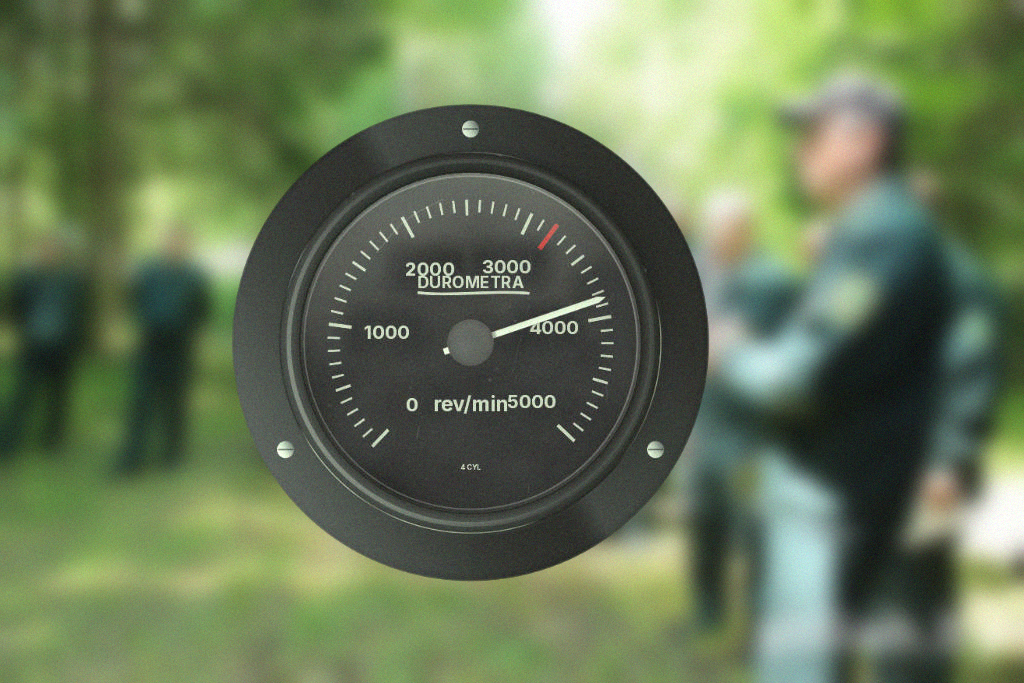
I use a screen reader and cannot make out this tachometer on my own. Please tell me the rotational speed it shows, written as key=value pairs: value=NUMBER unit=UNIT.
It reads value=3850 unit=rpm
